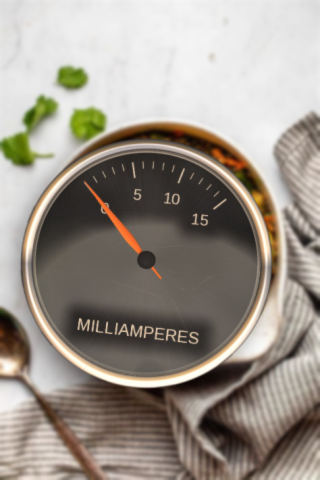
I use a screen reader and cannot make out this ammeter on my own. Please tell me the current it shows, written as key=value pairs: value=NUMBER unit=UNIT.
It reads value=0 unit=mA
